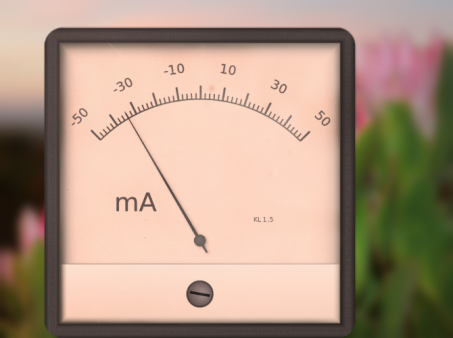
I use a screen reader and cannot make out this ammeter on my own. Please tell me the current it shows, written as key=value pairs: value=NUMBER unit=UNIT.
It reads value=-34 unit=mA
